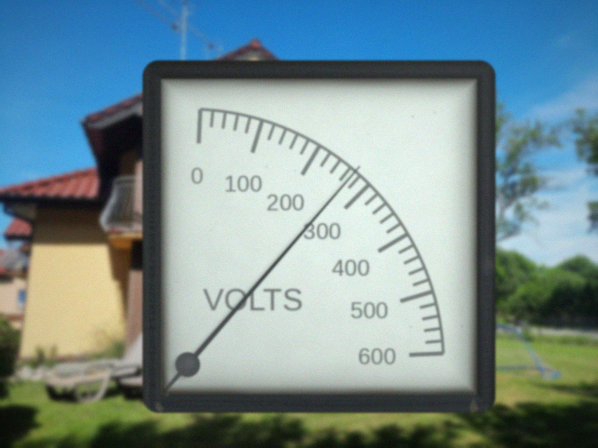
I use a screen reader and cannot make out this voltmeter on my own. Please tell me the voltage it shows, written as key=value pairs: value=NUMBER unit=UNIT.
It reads value=270 unit=V
